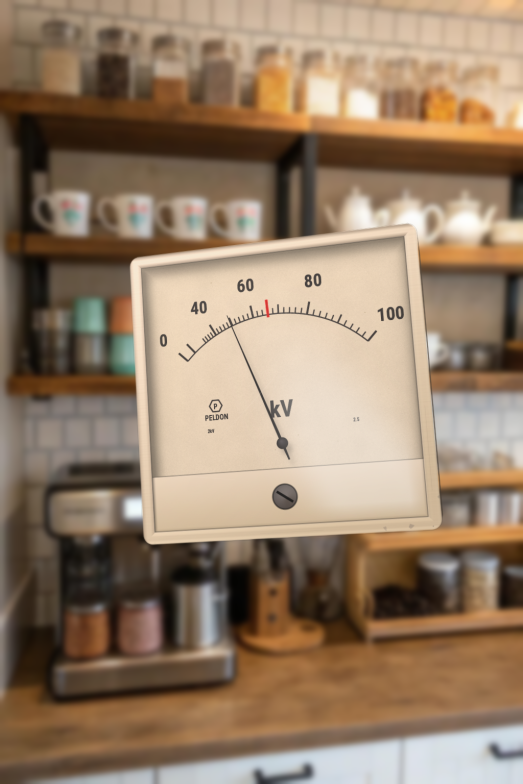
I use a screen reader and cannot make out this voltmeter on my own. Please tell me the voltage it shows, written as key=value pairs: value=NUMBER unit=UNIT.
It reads value=50 unit=kV
